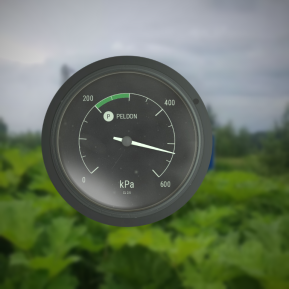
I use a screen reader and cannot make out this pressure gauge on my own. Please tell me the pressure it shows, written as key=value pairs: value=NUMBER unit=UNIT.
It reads value=525 unit=kPa
